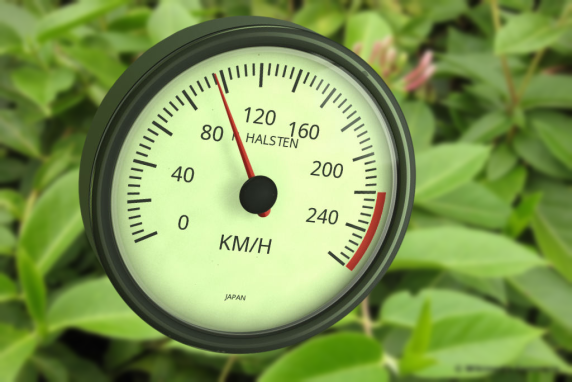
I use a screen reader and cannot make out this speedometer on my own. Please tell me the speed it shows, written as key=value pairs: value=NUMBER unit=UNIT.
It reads value=96 unit=km/h
